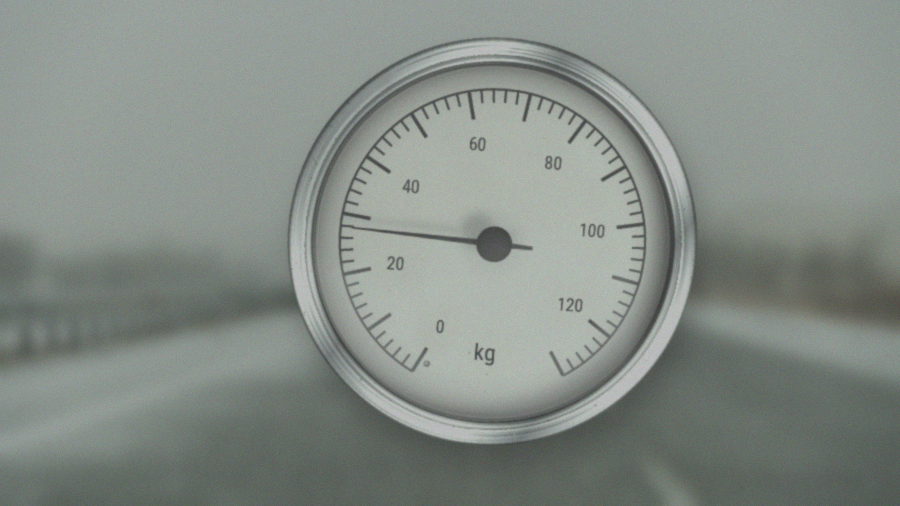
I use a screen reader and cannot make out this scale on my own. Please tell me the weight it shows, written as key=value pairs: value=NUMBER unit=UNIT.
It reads value=28 unit=kg
